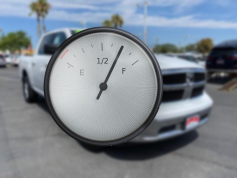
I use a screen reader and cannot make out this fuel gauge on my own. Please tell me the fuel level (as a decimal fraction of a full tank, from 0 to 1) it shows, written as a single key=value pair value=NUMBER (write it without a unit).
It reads value=0.75
